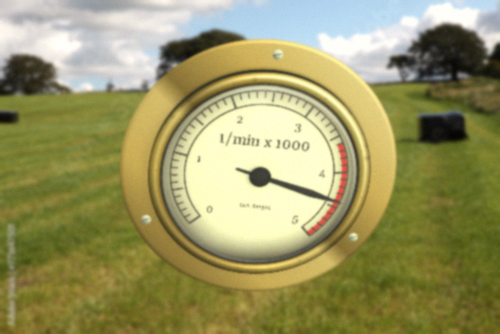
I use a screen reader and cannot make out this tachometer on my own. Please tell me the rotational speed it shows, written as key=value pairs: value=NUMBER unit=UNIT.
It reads value=4400 unit=rpm
